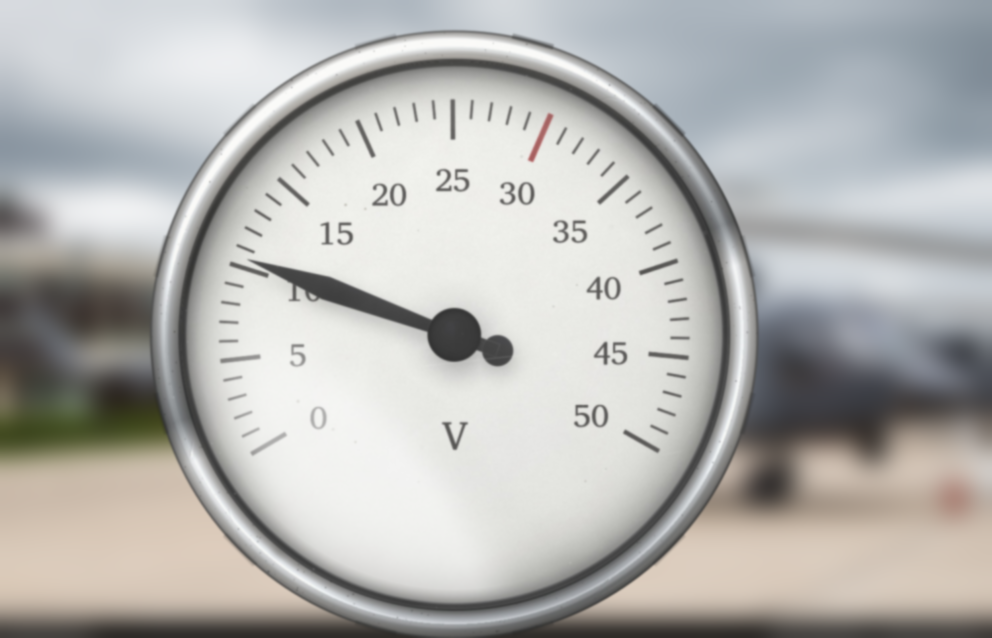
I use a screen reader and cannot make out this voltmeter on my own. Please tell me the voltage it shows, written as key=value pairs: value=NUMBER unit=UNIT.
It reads value=10.5 unit=V
